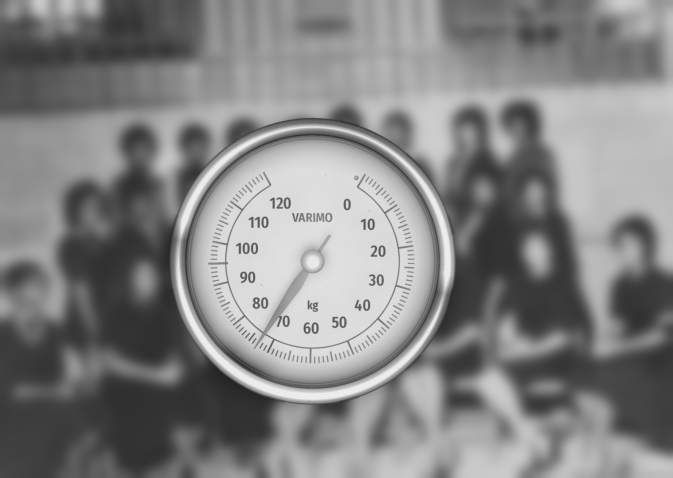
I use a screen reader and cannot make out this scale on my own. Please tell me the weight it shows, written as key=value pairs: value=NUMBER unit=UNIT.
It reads value=73 unit=kg
